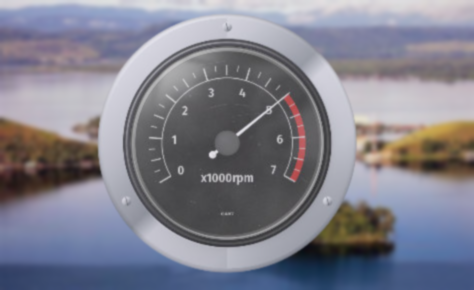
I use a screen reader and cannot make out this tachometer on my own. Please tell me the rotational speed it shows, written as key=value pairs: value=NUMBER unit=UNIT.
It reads value=5000 unit=rpm
